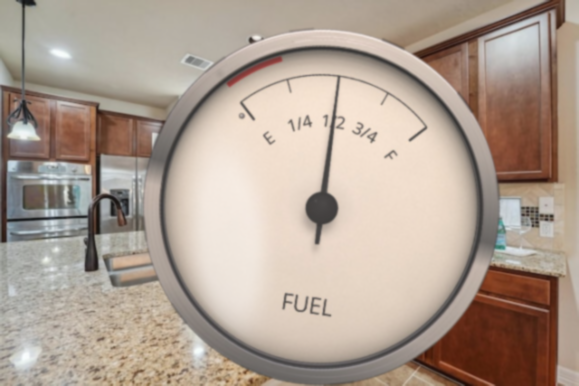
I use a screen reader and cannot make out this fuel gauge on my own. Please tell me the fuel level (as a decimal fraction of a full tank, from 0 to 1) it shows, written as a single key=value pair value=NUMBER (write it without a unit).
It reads value=0.5
